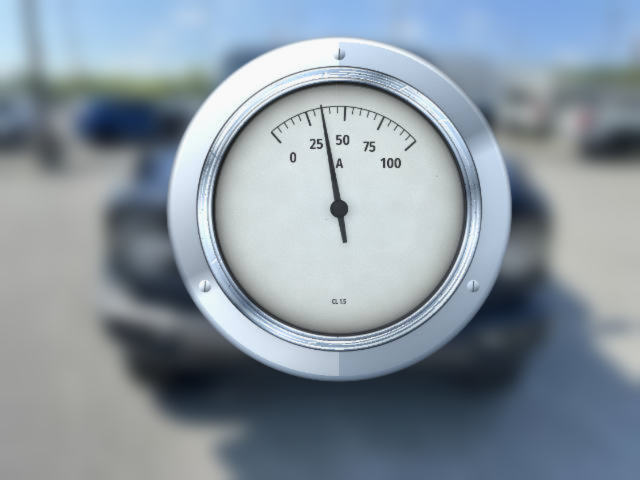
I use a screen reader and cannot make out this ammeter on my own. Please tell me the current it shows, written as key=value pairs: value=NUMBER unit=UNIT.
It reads value=35 unit=A
